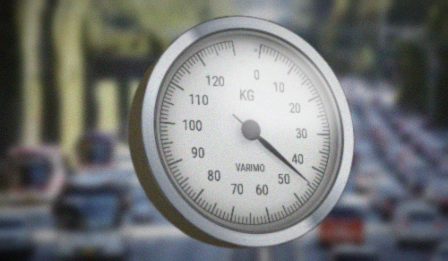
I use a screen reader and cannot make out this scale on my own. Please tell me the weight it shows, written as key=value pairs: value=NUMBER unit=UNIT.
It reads value=45 unit=kg
